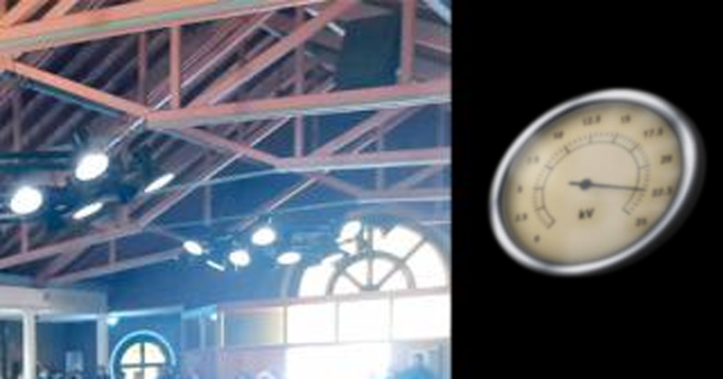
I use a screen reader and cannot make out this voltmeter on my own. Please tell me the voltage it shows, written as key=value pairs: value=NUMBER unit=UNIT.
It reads value=22.5 unit=kV
